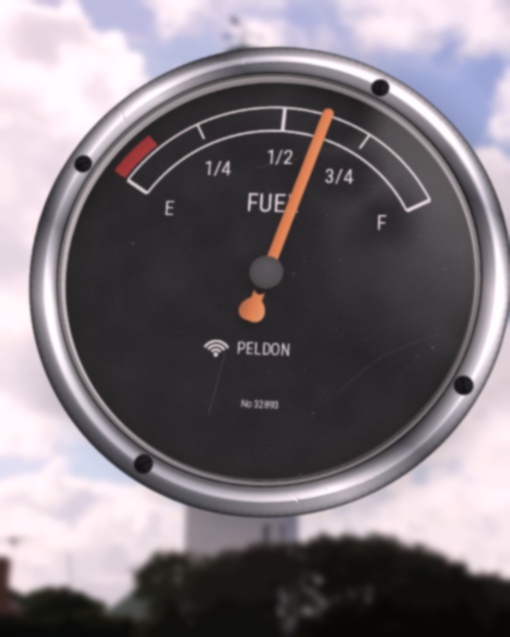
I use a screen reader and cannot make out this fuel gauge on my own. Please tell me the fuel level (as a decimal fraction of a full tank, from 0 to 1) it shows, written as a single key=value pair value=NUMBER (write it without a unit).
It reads value=0.625
